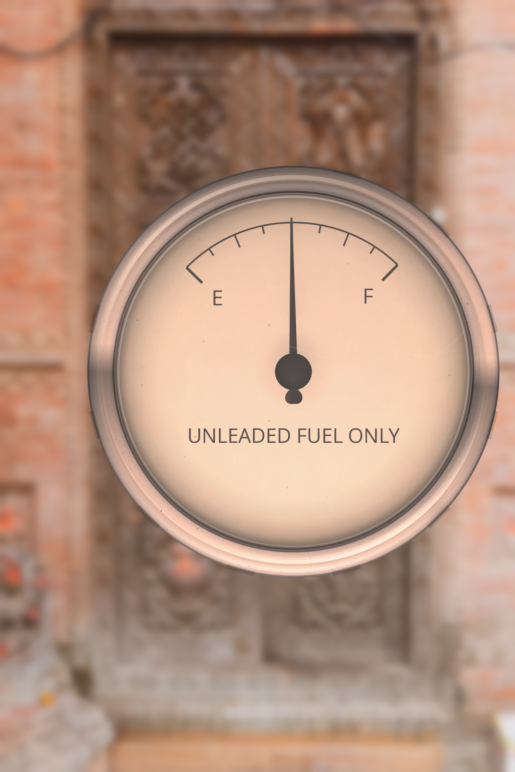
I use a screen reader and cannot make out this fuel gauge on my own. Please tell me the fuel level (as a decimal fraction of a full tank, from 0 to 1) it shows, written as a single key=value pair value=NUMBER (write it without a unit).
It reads value=0.5
